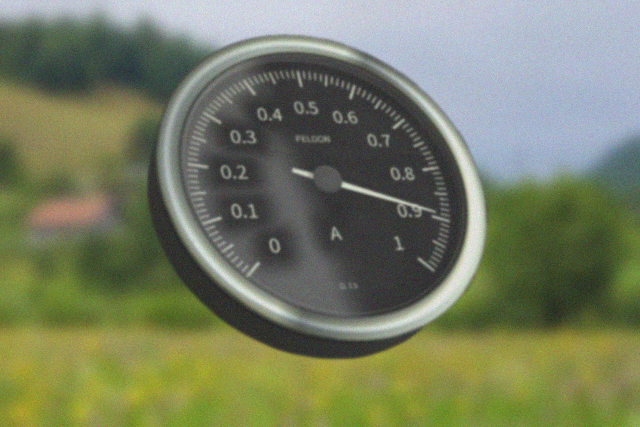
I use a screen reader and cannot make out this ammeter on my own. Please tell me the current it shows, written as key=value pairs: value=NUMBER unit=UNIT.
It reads value=0.9 unit=A
